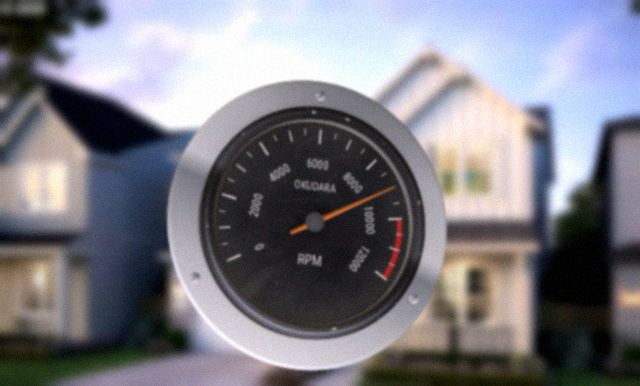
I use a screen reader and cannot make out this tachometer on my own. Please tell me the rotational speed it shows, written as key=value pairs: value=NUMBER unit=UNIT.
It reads value=9000 unit=rpm
